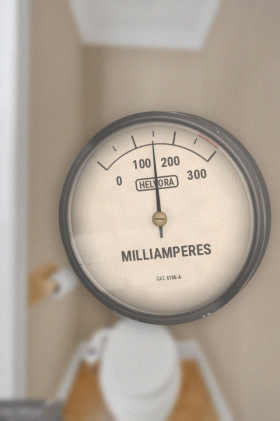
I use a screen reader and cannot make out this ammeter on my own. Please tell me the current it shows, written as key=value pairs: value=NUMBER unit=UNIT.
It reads value=150 unit=mA
